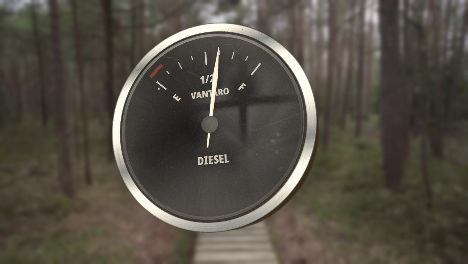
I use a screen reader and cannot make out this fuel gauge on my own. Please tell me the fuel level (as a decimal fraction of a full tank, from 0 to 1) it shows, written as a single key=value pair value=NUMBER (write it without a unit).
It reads value=0.625
